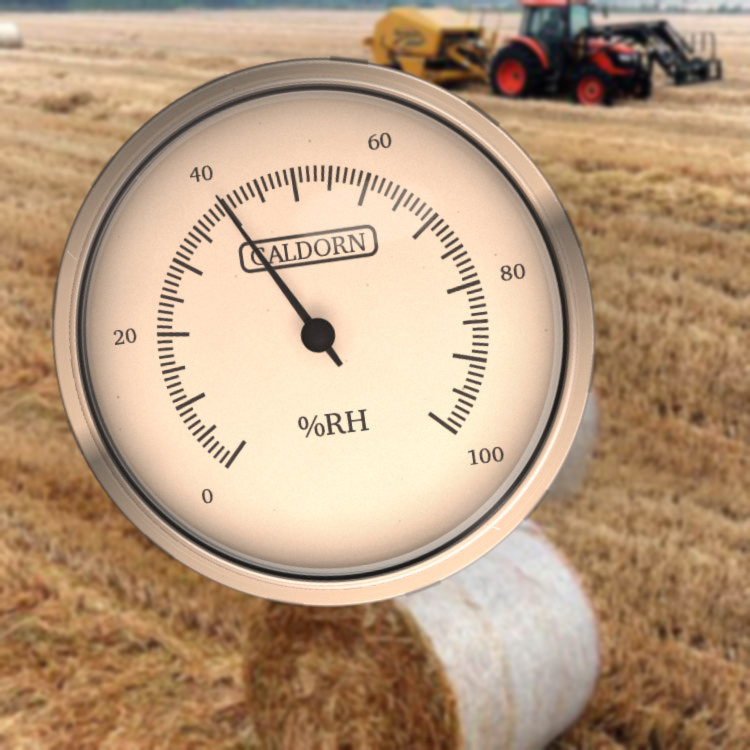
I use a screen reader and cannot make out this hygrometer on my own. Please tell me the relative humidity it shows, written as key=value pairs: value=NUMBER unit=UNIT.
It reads value=40 unit=%
